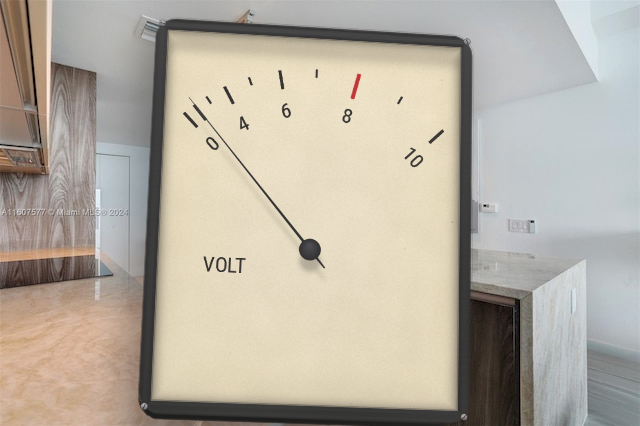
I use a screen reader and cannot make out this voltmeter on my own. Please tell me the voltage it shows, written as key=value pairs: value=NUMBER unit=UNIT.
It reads value=2 unit=V
